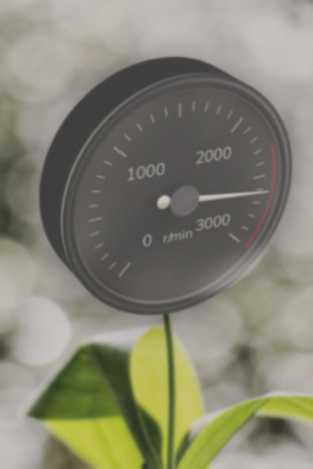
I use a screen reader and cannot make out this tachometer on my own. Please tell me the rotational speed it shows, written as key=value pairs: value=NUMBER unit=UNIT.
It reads value=2600 unit=rpm
